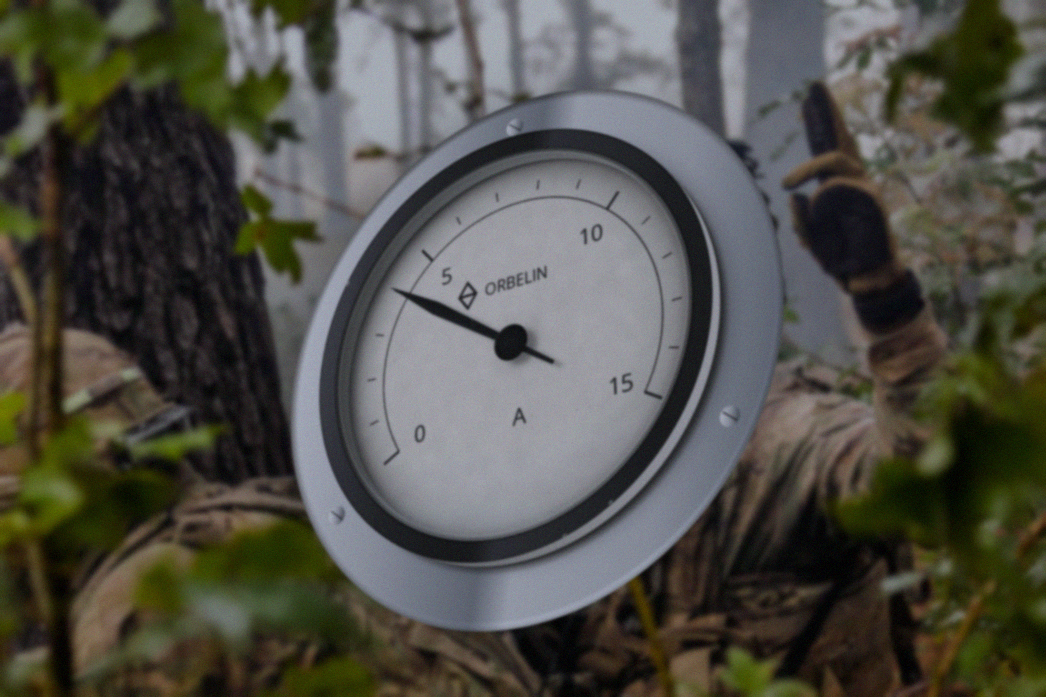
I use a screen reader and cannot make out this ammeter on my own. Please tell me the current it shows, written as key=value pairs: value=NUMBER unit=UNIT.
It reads value=4 unit=A
